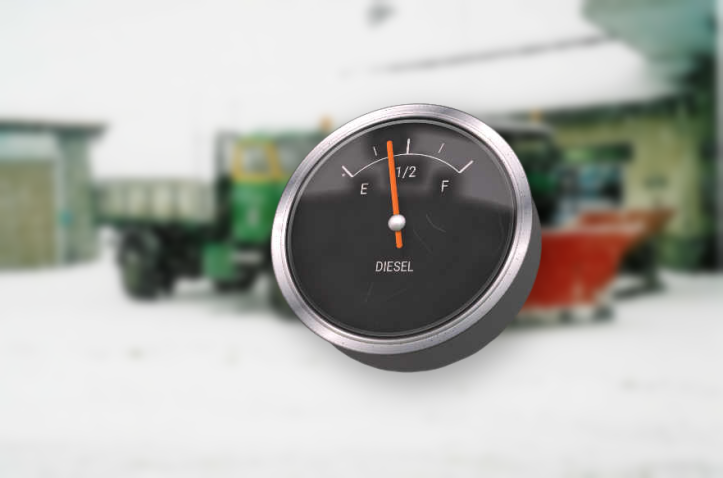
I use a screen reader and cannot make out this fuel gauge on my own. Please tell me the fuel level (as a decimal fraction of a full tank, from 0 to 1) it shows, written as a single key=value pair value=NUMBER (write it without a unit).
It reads value=0.375
